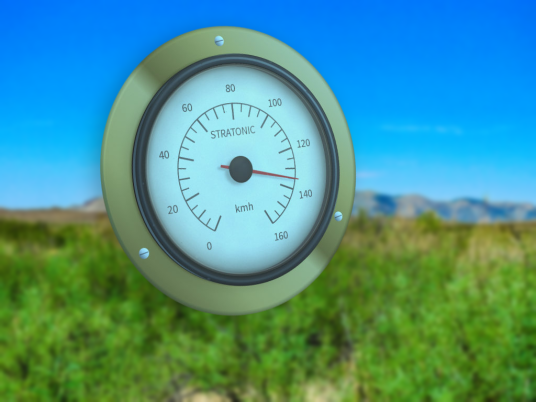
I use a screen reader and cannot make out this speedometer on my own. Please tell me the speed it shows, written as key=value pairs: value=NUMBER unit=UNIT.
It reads value=135 unit=km/h
